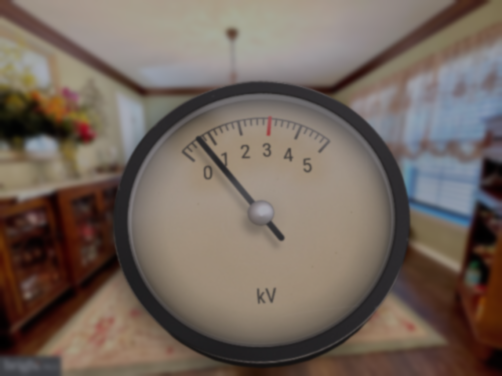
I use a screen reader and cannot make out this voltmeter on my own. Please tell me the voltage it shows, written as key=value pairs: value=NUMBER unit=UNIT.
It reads value=0.6 unit=kV
